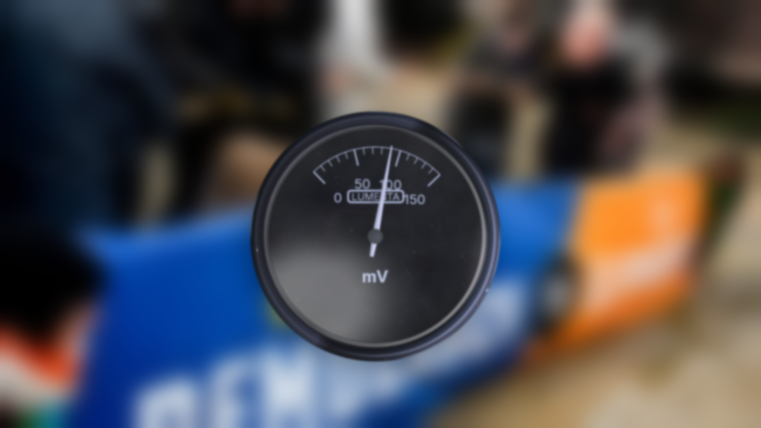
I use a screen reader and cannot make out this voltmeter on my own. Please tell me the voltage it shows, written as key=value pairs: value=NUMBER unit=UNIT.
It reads value=90 unit=mV
